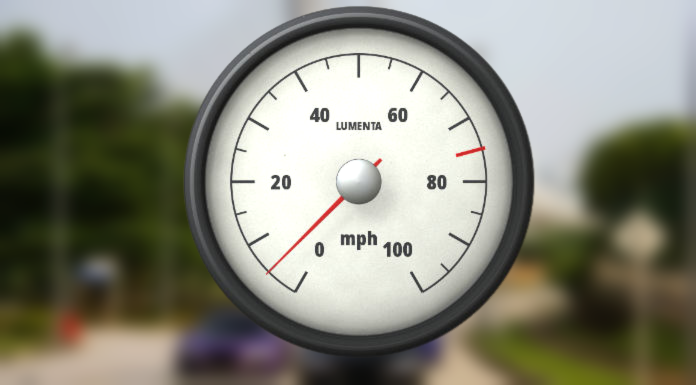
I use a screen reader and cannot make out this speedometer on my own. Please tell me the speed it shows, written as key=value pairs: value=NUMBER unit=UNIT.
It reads value=5 unit=mph
